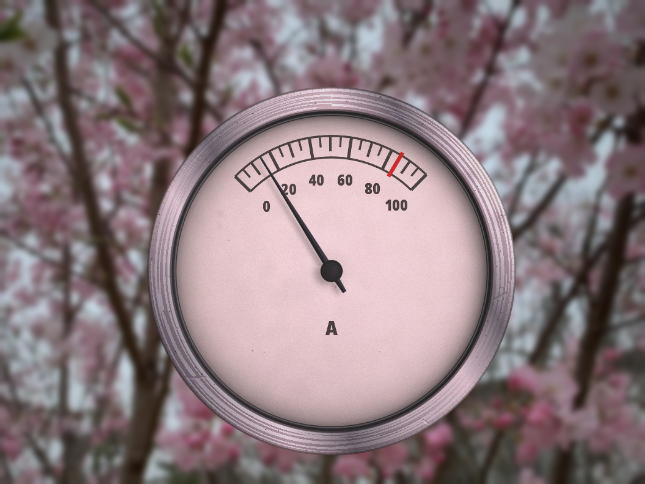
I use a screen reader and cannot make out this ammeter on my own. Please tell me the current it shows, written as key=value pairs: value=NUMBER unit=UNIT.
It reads value=15 unit=A
